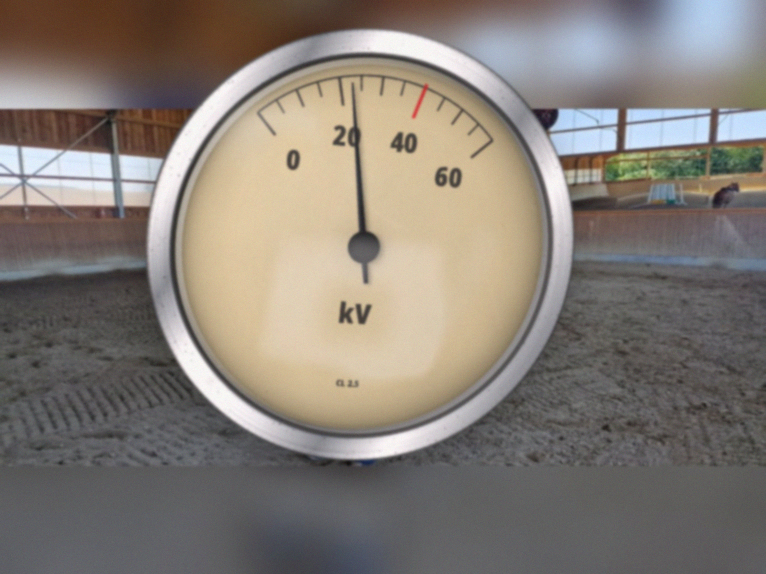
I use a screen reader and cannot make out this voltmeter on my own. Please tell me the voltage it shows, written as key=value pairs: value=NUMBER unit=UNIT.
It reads value=22.5 unit=kV
